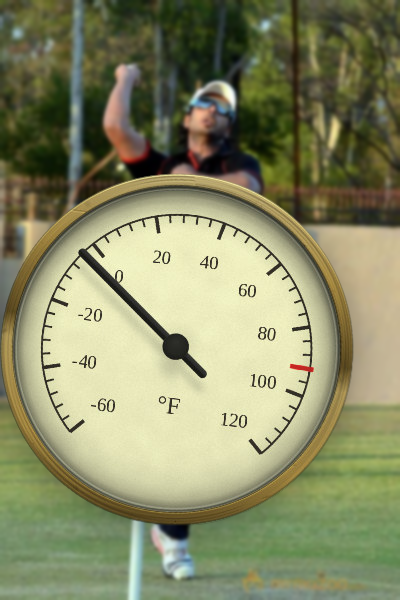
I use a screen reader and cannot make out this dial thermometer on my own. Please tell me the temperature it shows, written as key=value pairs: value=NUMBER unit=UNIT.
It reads value=-4 unit=°F
